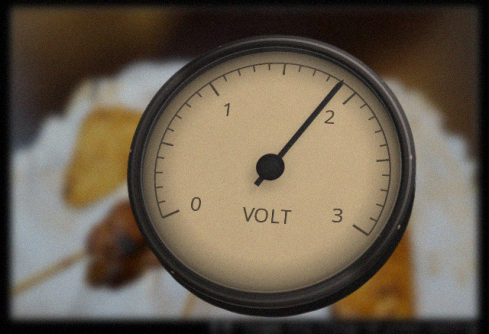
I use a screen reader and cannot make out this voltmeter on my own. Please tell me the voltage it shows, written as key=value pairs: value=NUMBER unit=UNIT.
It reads value=1.9 unit=V
